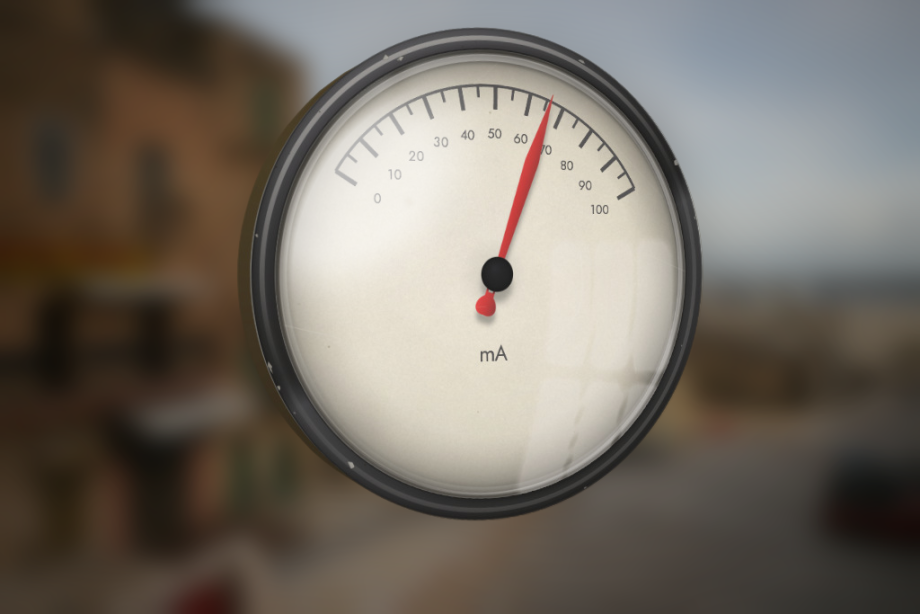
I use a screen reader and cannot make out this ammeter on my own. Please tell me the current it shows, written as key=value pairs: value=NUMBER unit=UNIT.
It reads value=65 unit=mA
